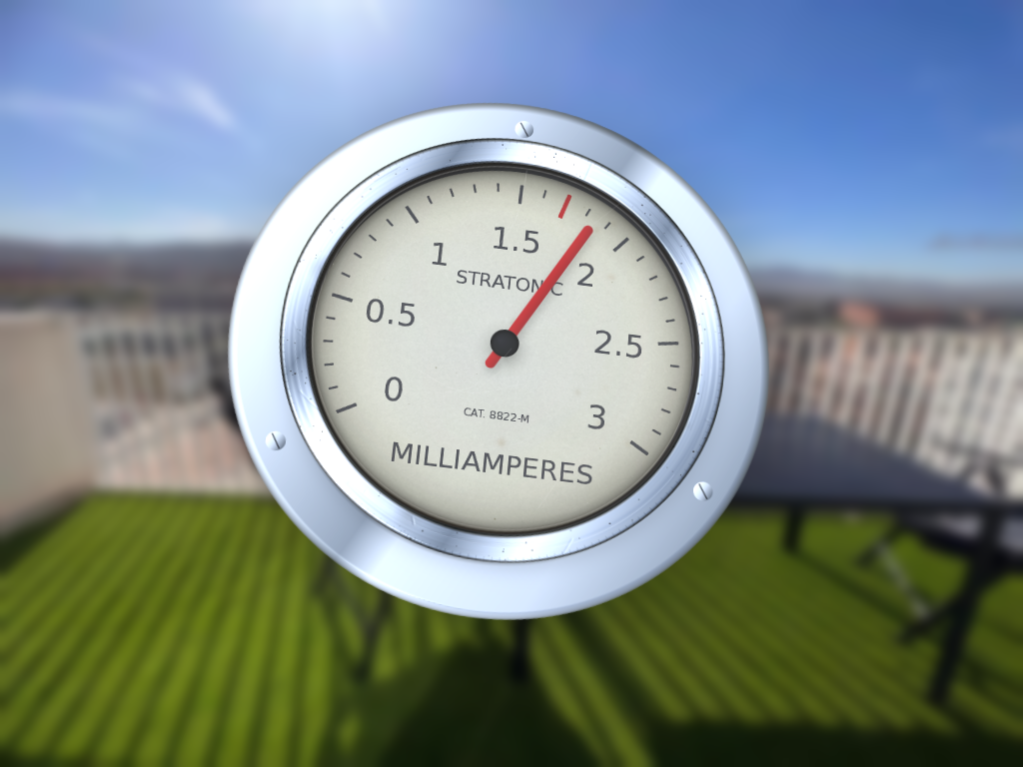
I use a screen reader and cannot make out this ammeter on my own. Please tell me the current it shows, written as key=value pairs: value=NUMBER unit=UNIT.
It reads value=1.85 unit=mA
